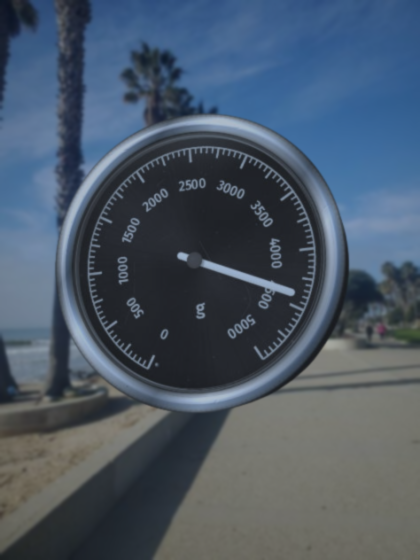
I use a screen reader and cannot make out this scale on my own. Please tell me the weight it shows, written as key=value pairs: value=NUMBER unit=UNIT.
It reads value=4400 unit=g
